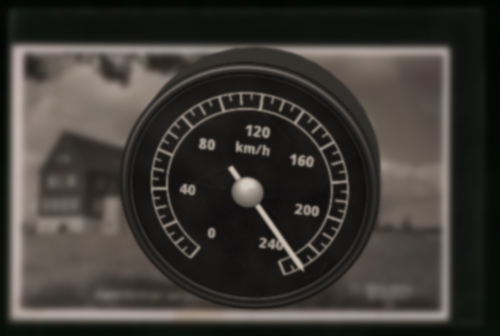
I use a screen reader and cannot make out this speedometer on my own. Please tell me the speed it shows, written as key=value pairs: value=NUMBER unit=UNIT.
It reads value=230 unit=km/h
